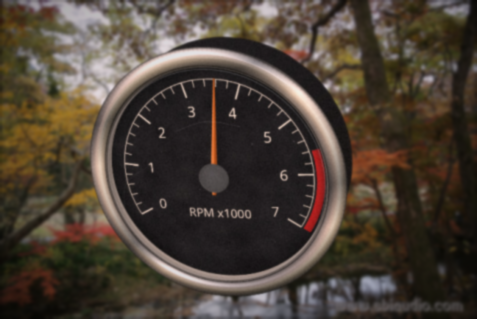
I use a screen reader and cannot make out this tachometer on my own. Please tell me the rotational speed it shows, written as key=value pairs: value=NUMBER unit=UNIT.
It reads value=3600 unit=rpm
